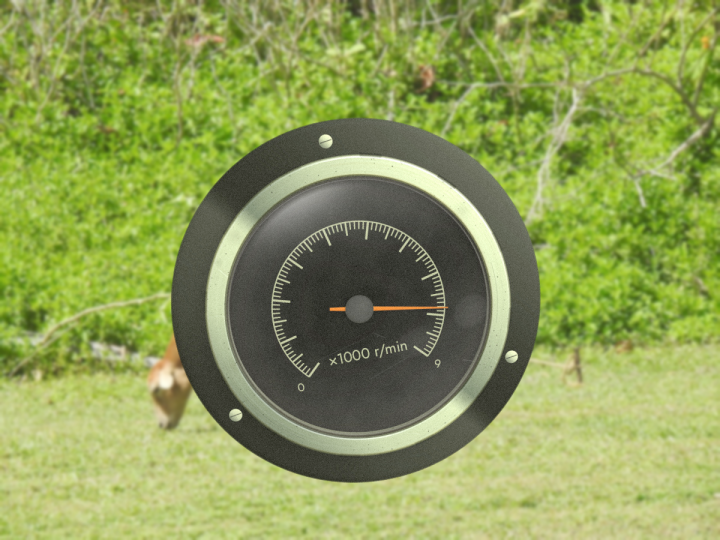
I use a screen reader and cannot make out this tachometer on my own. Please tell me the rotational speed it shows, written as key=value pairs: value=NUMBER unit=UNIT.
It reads value=7800 unit=rpm
